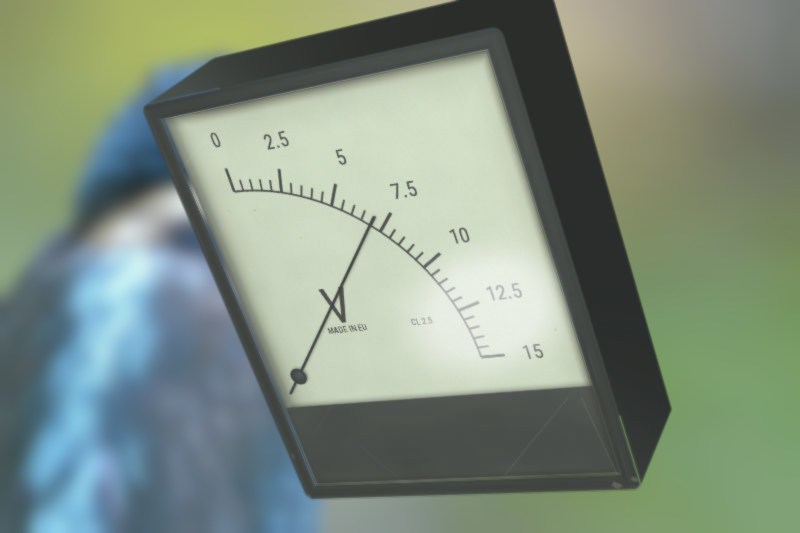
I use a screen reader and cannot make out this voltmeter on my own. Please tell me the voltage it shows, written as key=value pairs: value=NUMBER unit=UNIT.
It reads value=7 unit=V
